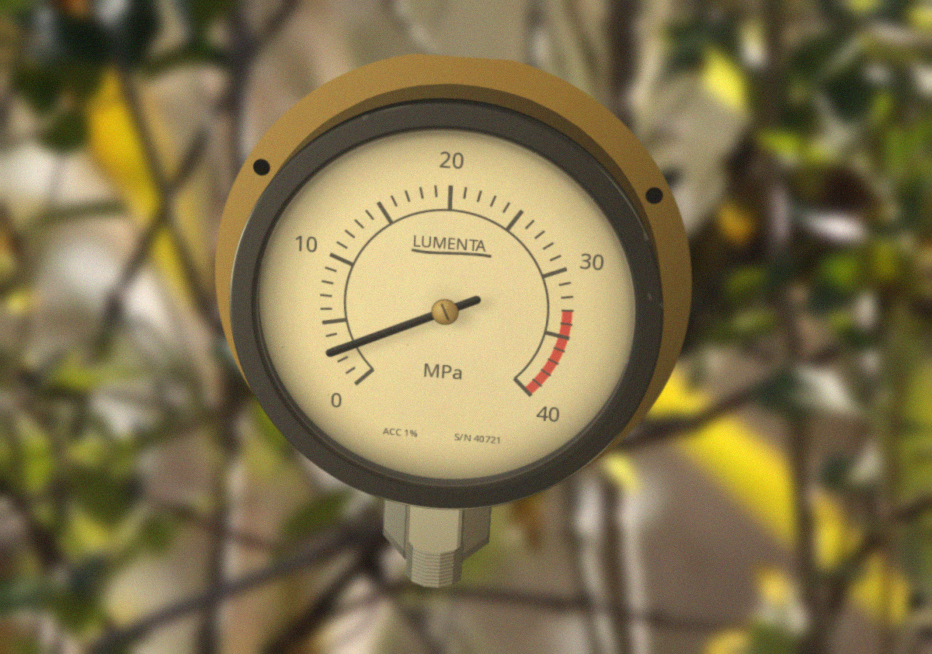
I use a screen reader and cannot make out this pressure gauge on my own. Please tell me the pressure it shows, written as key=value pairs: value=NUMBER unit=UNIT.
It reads value=3 unit=MPa
